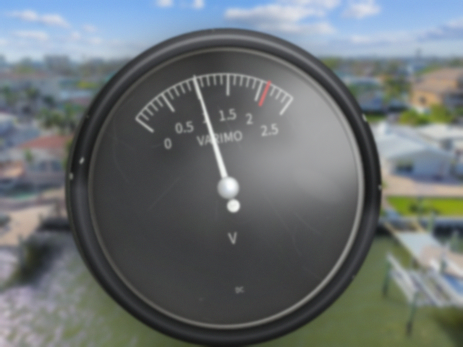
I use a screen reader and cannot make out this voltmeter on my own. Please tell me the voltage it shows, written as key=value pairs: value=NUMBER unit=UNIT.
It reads value=1 unit=V
